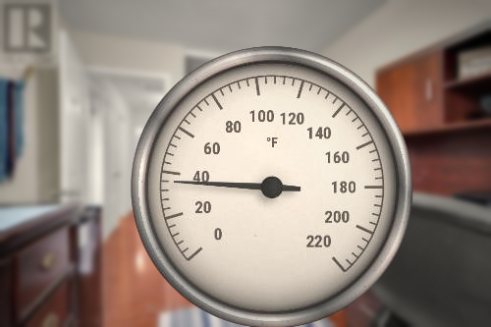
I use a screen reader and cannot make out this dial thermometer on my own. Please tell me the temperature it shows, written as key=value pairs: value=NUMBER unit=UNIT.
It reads value=36 unit=°F
